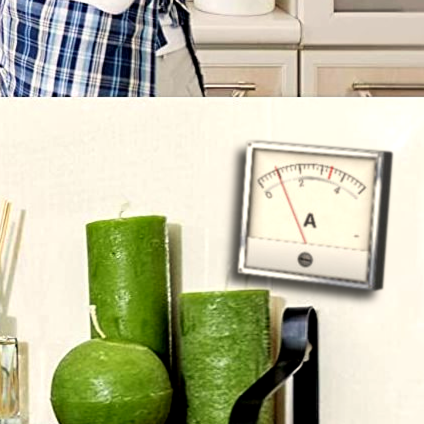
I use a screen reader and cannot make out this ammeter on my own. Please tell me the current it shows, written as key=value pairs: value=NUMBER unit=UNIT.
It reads value=1 unit=A
